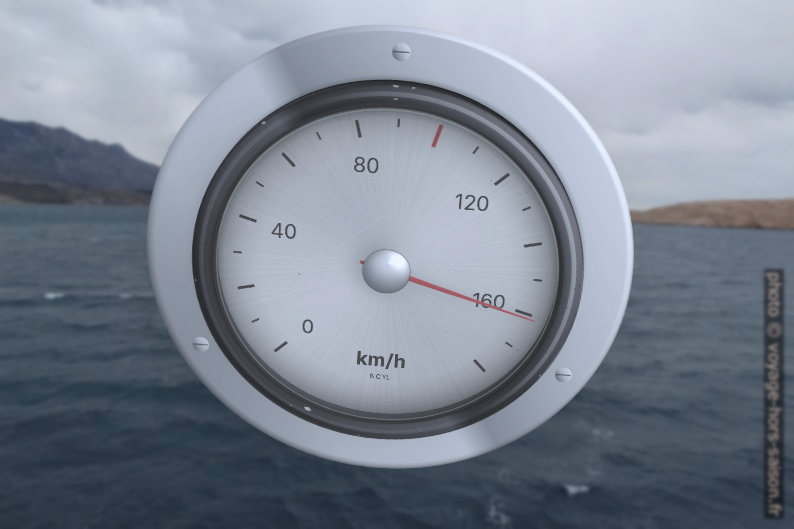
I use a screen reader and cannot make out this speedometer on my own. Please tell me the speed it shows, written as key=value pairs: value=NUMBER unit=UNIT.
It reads value=160 unit=km/h
